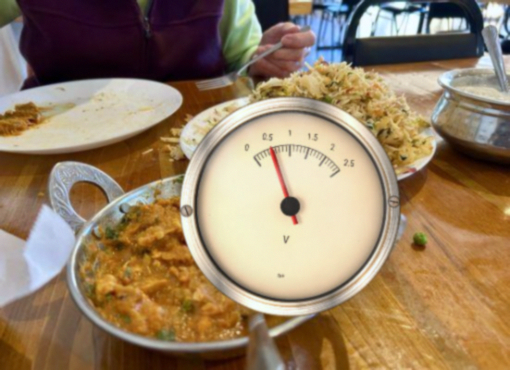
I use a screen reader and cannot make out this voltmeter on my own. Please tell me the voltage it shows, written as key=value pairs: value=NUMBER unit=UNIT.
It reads value=0.5 unit=V
